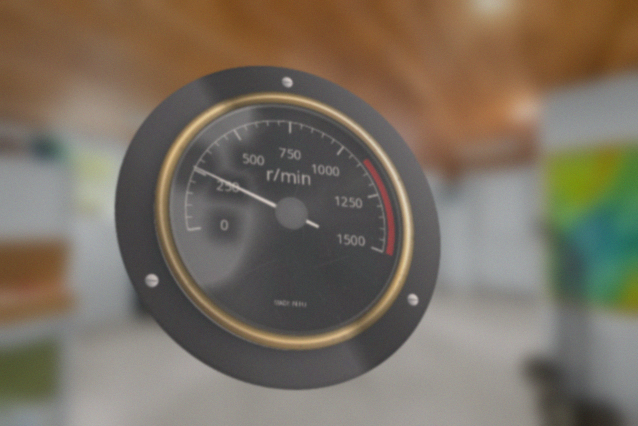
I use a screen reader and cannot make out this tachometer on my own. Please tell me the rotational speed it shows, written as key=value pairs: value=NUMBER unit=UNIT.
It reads value=250 unit=rpm
